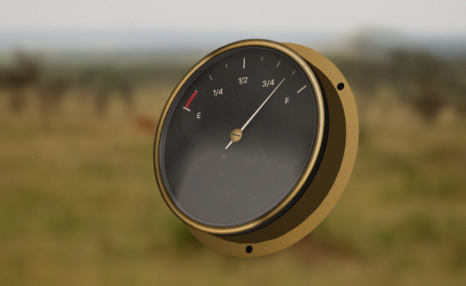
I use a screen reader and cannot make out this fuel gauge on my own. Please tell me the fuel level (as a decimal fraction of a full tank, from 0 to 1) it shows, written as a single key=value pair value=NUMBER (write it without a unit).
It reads value=0.875
